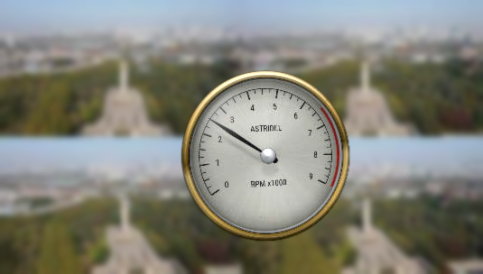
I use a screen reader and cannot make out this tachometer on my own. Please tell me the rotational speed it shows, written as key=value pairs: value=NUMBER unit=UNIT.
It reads value=2500 unit=rpm
